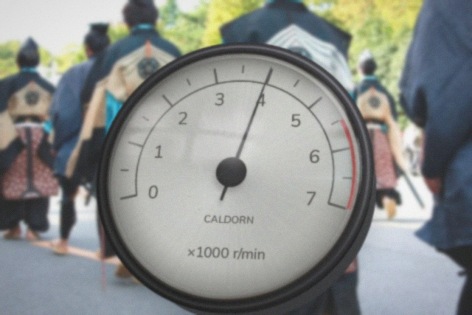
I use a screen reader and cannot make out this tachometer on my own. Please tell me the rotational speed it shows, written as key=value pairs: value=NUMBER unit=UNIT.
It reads value=4000 unit=rpm
